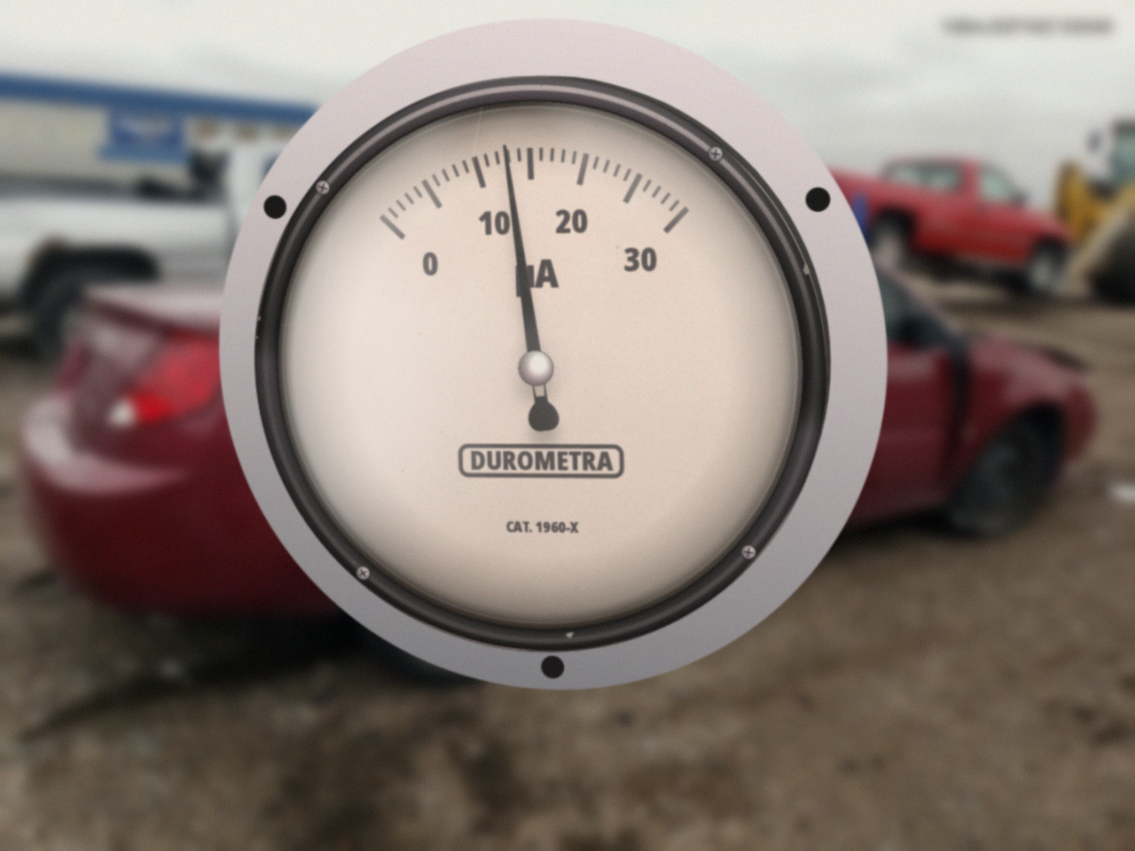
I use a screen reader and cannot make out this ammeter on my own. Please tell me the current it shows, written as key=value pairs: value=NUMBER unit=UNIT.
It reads value=13 unit=µA
